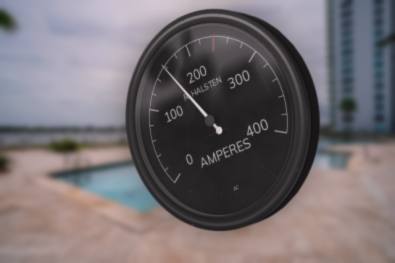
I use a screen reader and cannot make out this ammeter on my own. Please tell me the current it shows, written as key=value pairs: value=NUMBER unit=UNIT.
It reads value=160 unit=A
